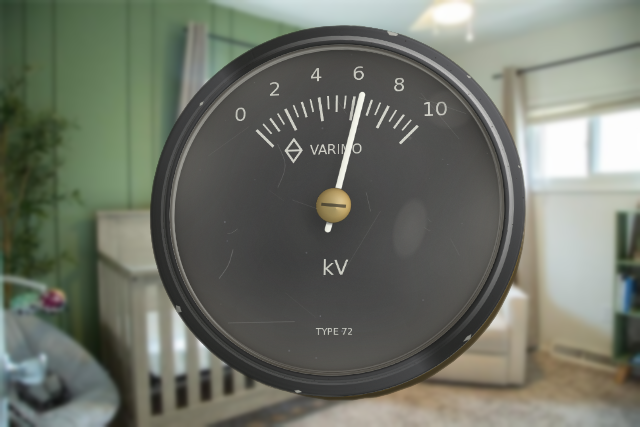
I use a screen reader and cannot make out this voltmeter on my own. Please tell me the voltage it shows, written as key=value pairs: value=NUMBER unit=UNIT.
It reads value=6.5 unit=kV
